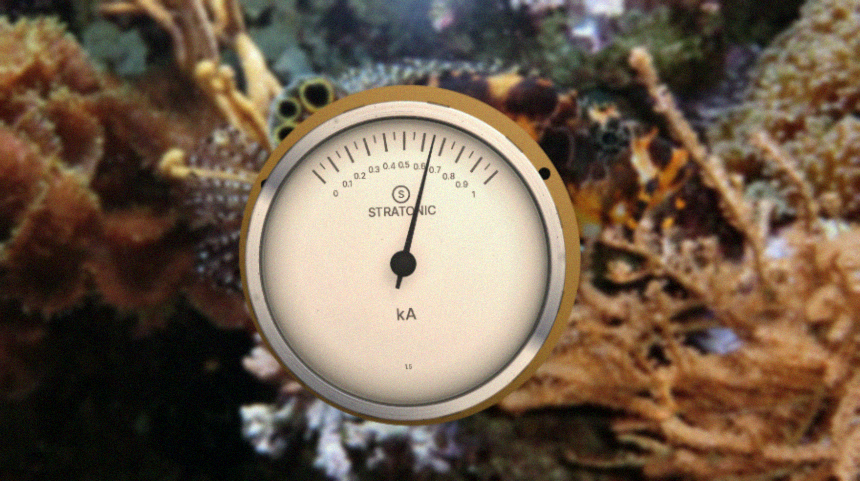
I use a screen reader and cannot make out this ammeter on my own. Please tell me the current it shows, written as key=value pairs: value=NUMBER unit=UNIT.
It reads value=0.65 unit=kA
